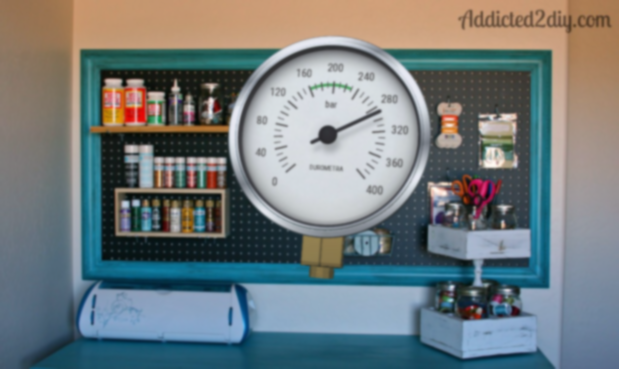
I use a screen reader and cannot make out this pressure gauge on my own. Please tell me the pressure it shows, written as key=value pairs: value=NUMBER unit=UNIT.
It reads value=290 unit=bar
